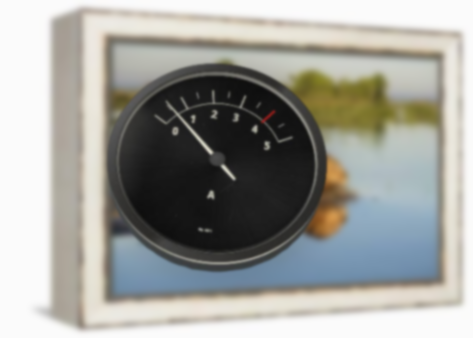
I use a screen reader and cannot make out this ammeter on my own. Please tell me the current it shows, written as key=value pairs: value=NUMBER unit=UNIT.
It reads value=0.5 unit=A
